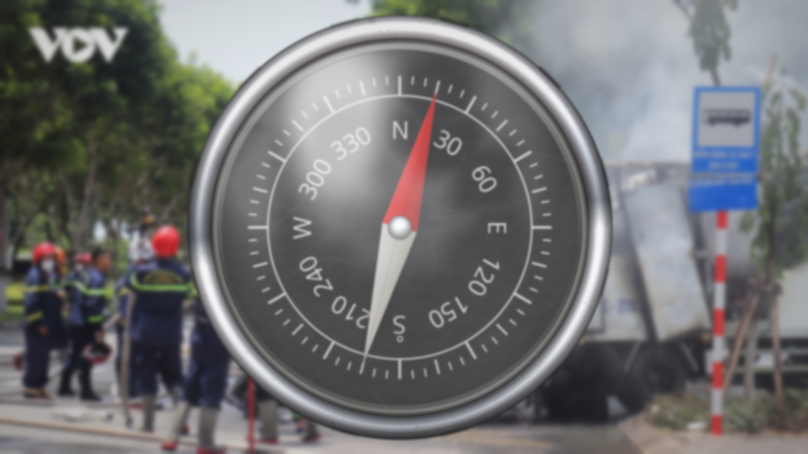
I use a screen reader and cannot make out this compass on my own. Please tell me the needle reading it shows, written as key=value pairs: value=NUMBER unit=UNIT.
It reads value=15 unit=°
